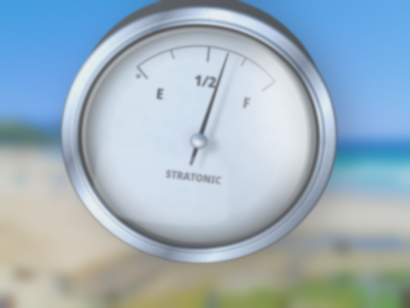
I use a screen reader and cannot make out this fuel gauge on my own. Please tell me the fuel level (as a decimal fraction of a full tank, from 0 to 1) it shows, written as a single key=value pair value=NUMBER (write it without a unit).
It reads value=0.625
